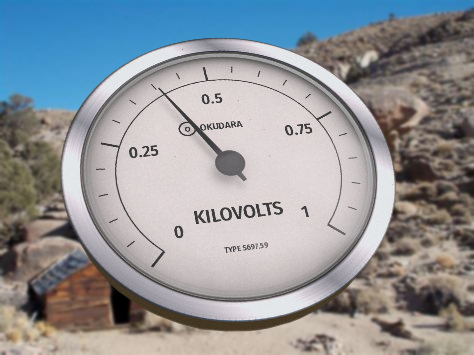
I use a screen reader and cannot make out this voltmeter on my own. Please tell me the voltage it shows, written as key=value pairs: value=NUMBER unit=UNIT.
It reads value=0.4 unit=kV
